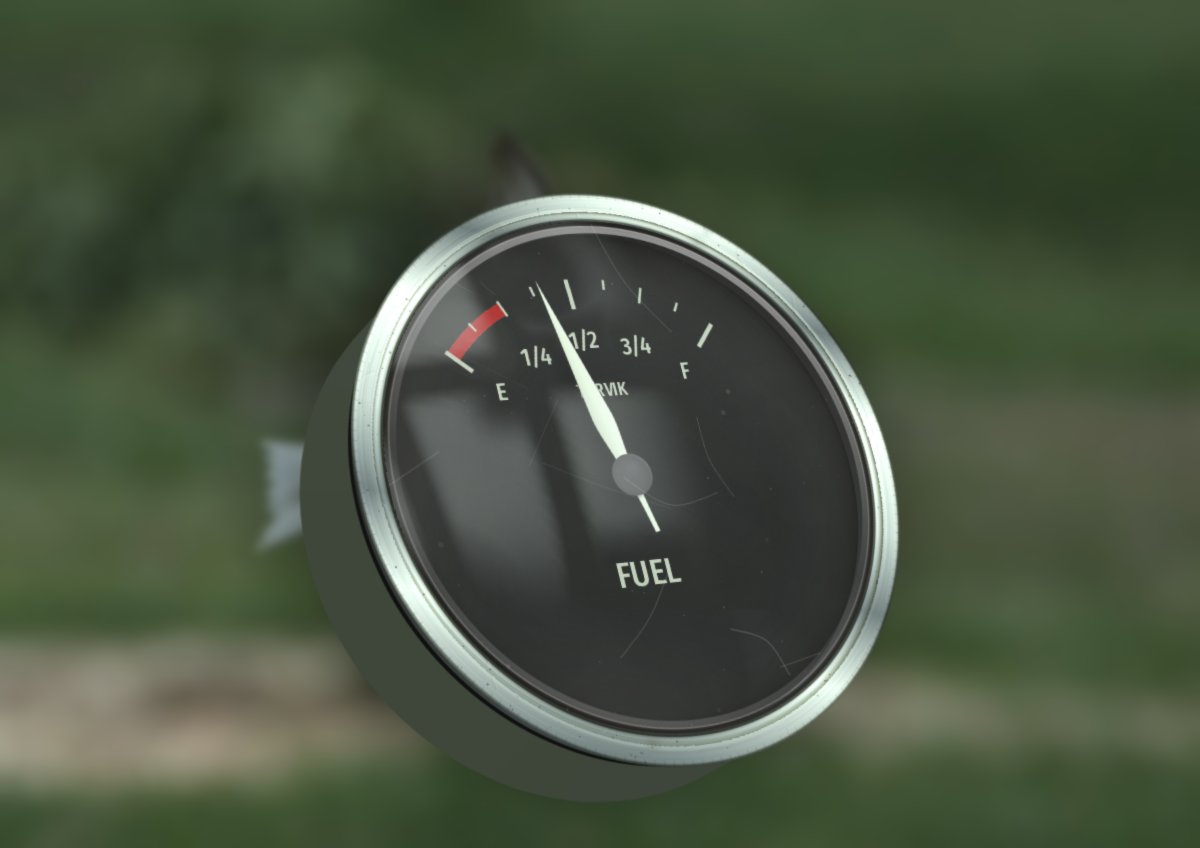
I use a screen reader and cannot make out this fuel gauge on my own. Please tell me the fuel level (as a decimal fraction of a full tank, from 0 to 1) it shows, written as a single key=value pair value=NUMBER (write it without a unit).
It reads value=0.375
